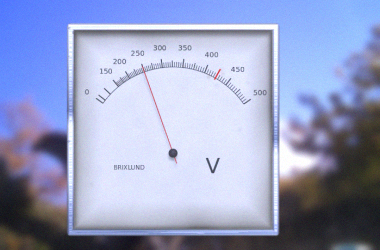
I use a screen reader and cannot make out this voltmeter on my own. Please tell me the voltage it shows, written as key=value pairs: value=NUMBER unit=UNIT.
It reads value=250 unit=V
